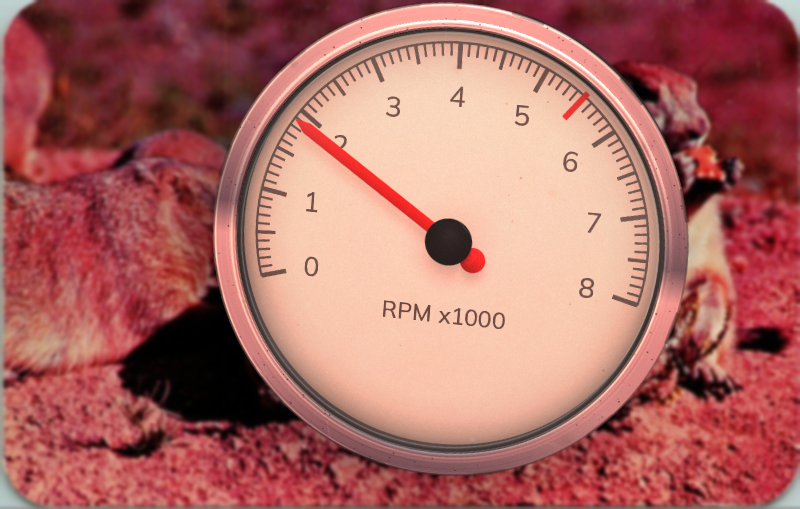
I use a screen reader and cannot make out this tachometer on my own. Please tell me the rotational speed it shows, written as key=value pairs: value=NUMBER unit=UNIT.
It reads value=1900 unit=rpm
